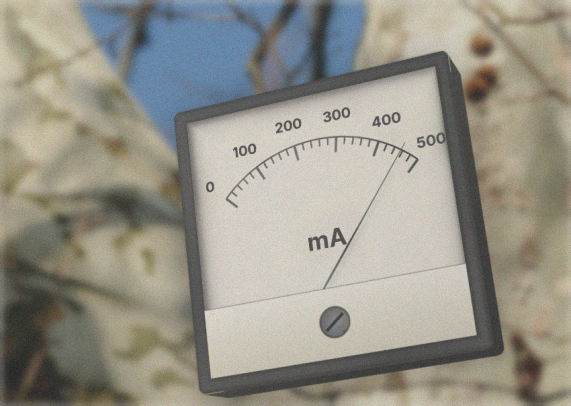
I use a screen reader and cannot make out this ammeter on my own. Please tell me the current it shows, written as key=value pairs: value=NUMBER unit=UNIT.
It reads value=460 unit=mA
